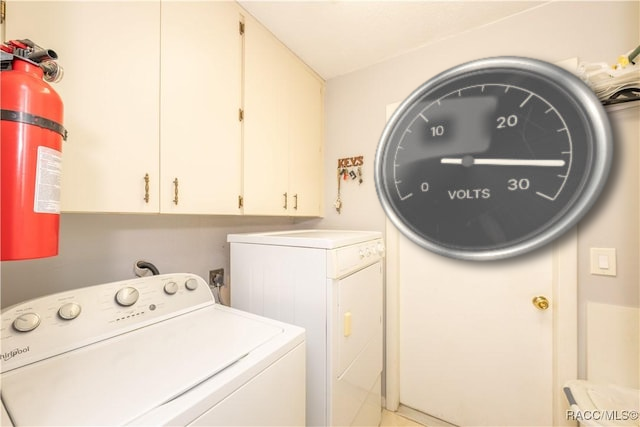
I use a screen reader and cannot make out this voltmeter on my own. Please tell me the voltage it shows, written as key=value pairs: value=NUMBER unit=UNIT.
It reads value=27 unit=V
